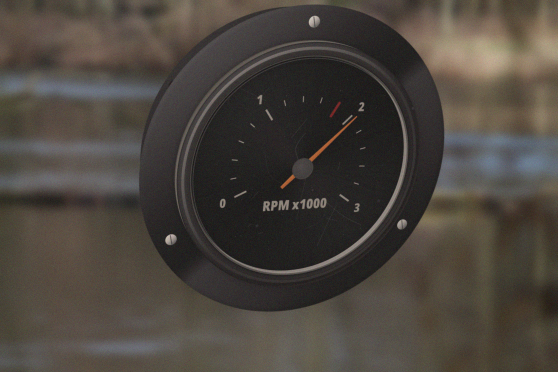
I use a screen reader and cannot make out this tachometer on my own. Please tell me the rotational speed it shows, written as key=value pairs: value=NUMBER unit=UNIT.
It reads value=2000 unit=rpm
